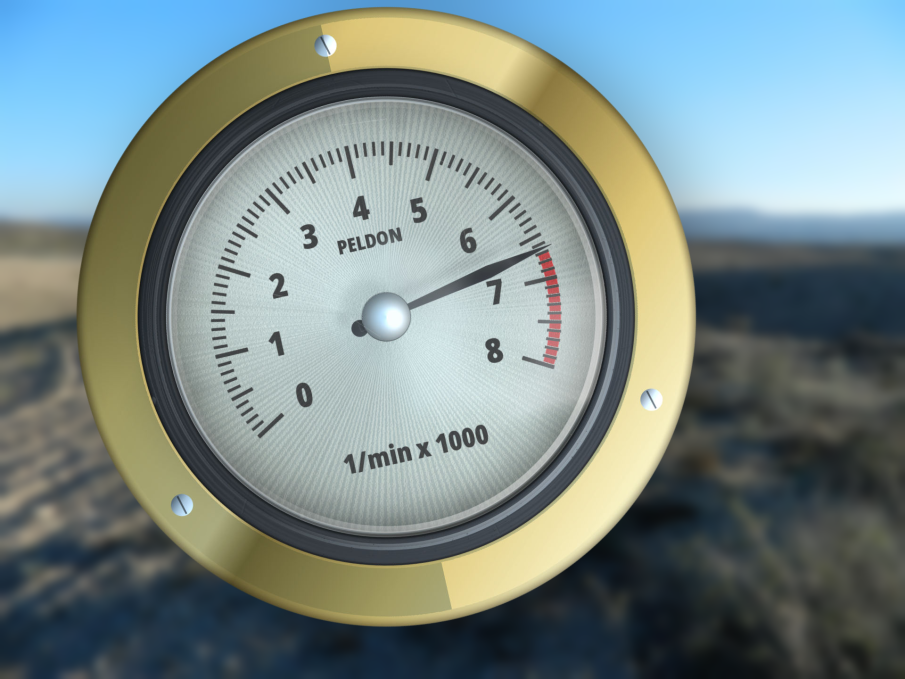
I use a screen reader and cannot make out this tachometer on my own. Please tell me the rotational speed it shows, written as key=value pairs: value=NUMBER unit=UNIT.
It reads value=6650 unit=rpm
